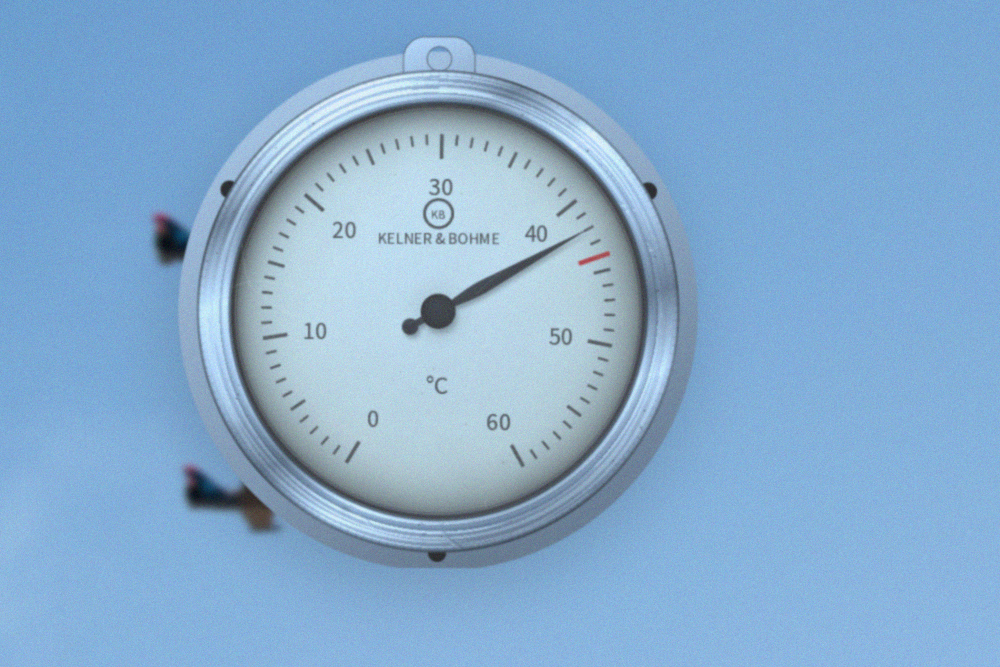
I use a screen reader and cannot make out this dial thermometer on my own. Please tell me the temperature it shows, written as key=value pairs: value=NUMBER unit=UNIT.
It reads value=42 unit=°C
